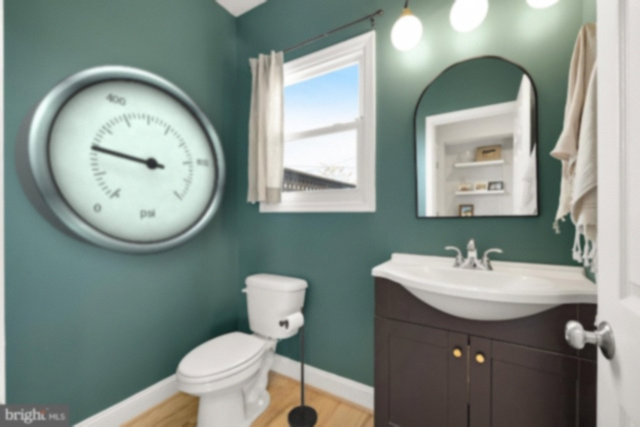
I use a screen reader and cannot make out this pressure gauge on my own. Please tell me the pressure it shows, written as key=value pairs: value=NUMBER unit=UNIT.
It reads value=200 unit=psi
